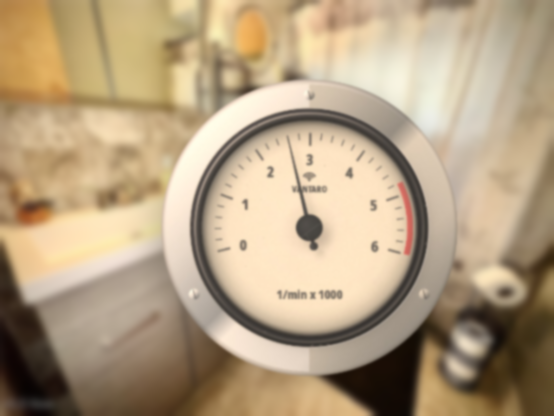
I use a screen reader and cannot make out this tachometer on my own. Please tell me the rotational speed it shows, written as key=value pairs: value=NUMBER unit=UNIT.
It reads value=2600 unit=rpm
